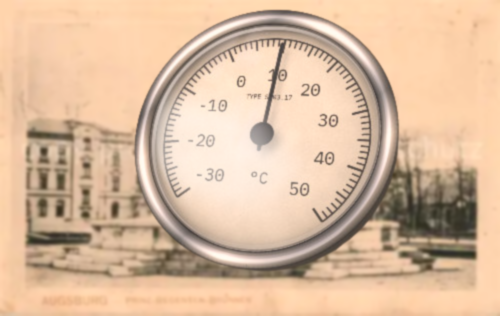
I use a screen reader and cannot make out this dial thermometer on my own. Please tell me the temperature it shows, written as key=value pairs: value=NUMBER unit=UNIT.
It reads value=10 unit=°C
